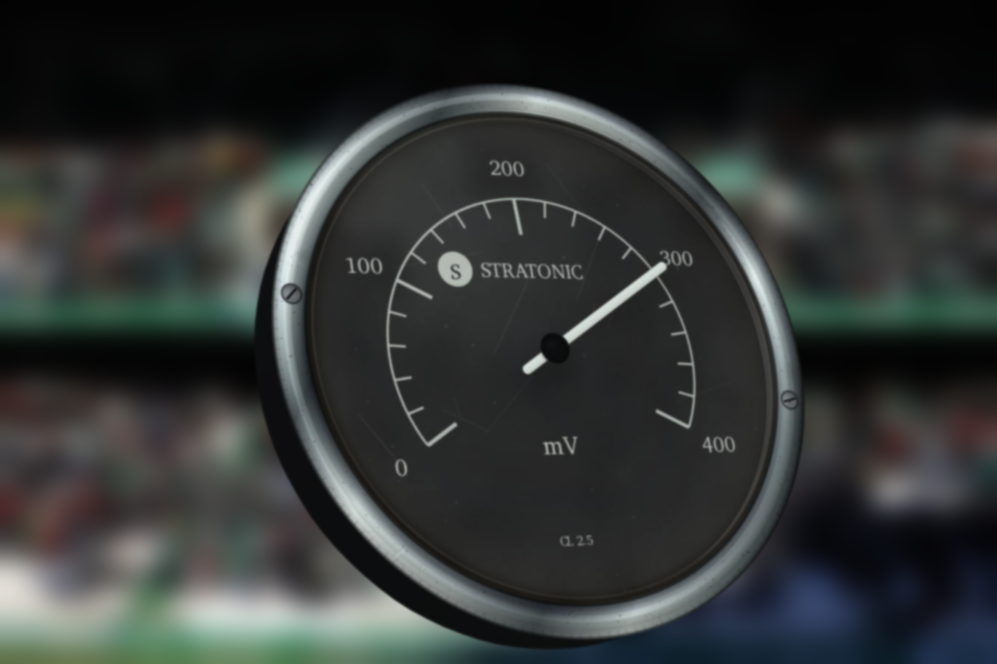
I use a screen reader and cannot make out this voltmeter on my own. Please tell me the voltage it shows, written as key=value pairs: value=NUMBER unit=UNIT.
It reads value=300 unit=mV
